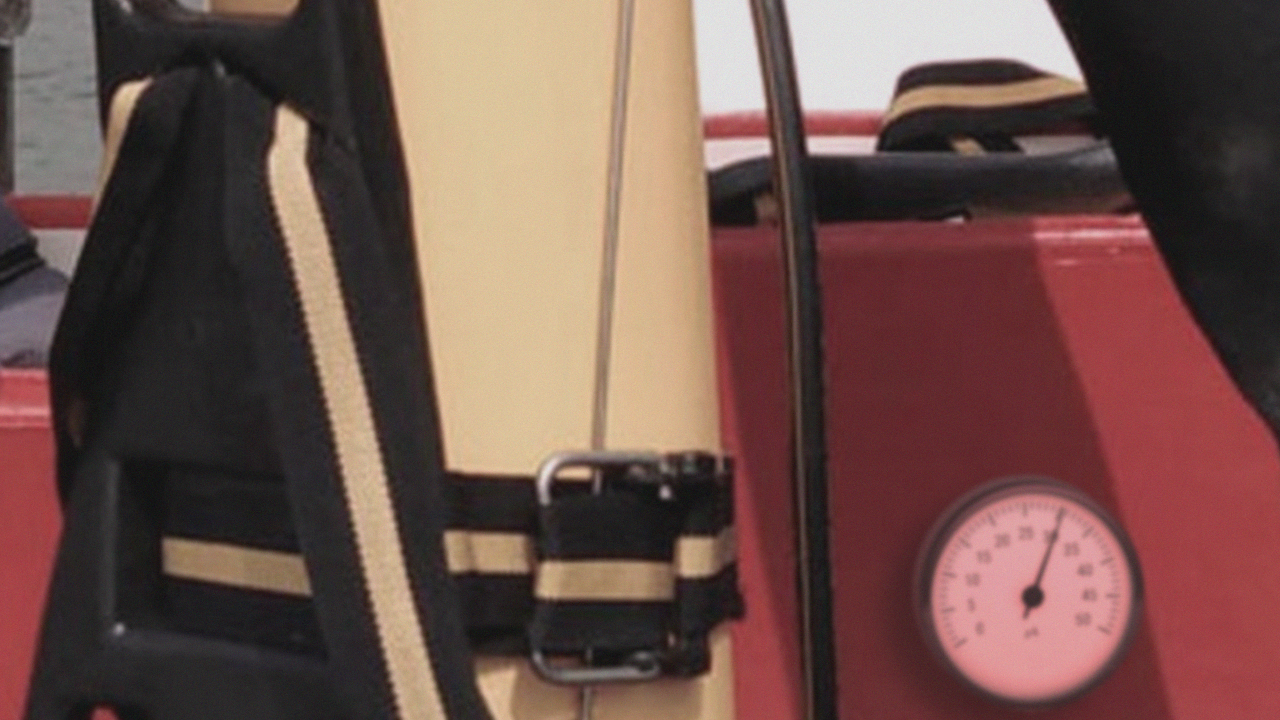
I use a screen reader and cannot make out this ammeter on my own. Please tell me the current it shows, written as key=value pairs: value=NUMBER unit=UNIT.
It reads value=30 unit=µA
